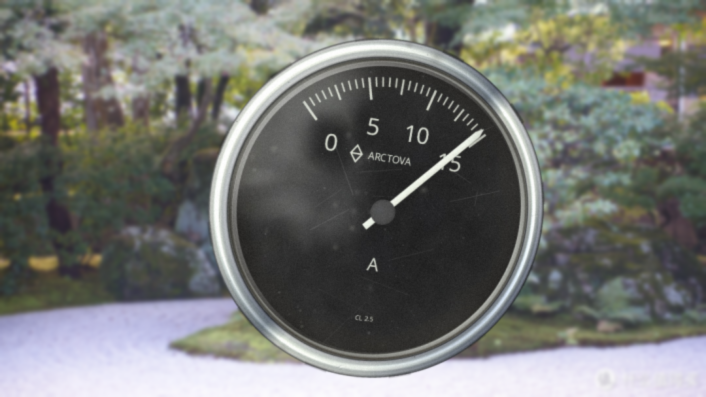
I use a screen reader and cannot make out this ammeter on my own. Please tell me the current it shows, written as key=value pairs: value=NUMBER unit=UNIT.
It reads value=14.5 unit=A
